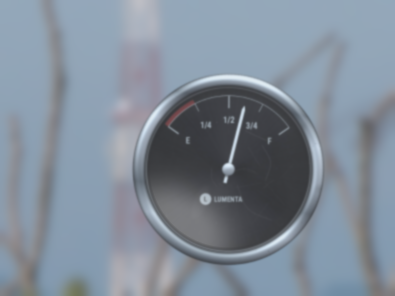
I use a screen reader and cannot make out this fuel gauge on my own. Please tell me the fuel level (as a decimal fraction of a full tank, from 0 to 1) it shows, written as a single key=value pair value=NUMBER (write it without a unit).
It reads value=0.625
